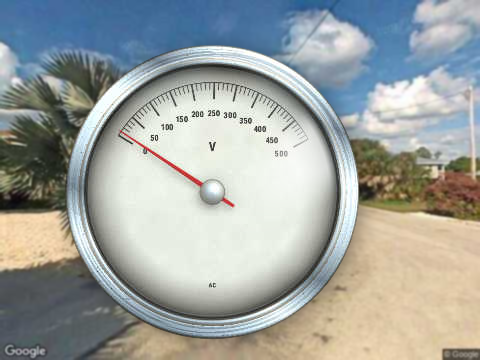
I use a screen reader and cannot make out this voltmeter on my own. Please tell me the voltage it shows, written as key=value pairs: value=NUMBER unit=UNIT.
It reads value=10 unit=V
